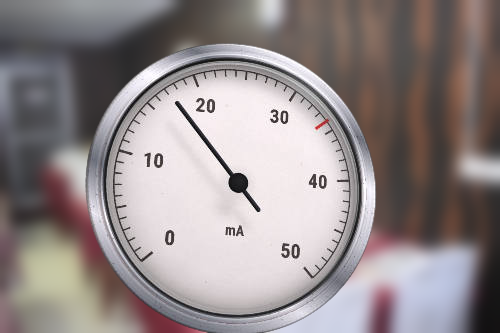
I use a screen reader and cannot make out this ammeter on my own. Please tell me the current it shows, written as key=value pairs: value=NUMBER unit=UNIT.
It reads value=17 unit=mA
